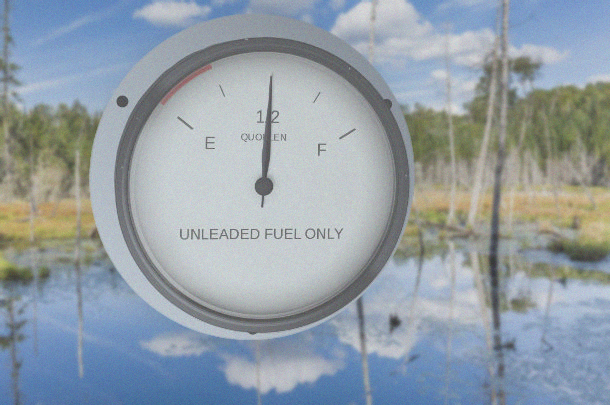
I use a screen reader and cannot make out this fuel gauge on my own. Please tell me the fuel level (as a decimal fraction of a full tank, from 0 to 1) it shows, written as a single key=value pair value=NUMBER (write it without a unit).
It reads value=0.5
